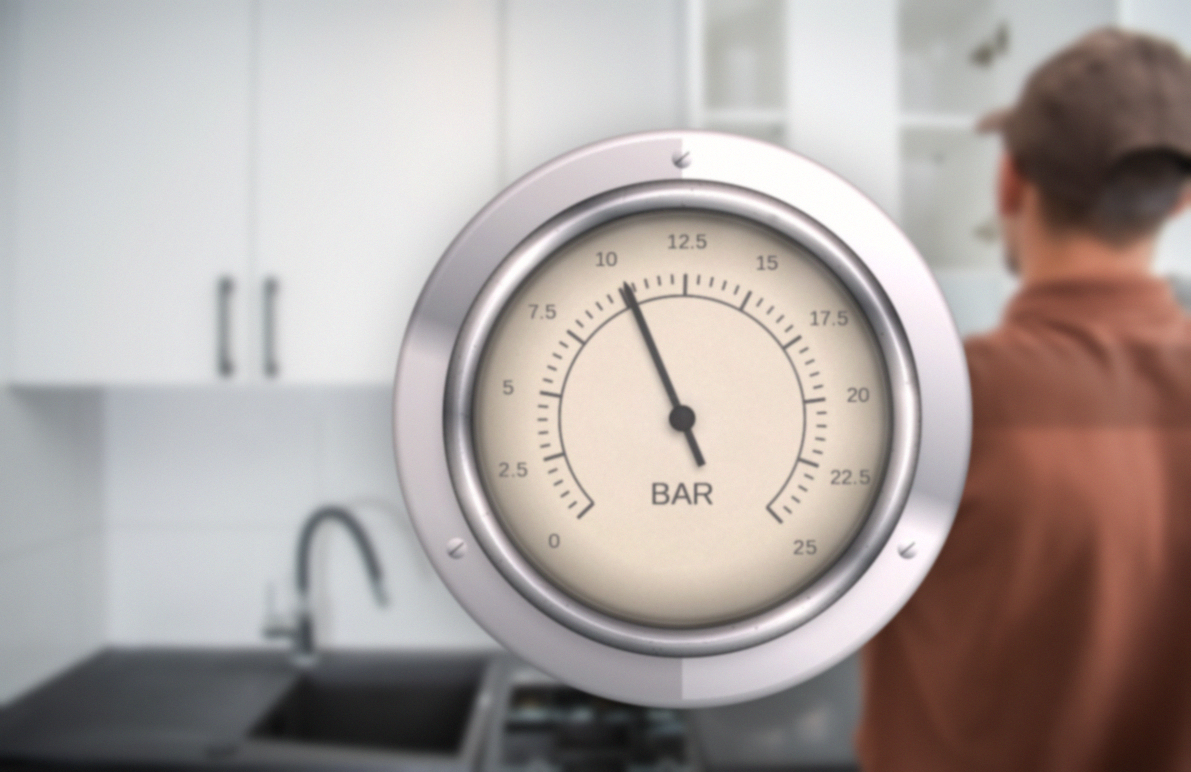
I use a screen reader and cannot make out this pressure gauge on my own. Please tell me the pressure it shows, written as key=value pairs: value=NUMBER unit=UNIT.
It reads value=10.25 unit=bar
